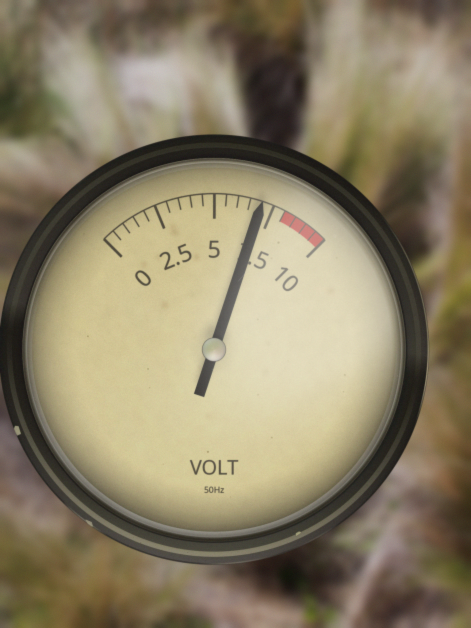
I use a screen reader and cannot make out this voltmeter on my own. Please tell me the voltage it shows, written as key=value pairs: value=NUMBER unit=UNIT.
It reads value=7 unit=V
